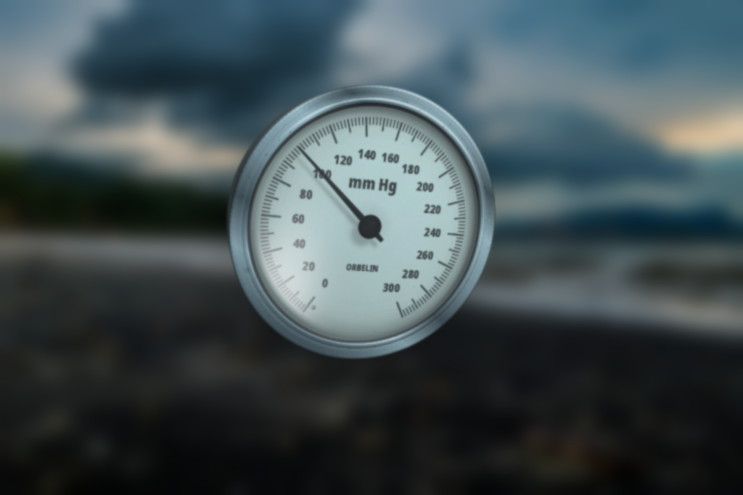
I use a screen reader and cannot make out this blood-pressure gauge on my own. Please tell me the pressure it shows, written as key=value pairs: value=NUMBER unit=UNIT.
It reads value=100 unit=mmHg
